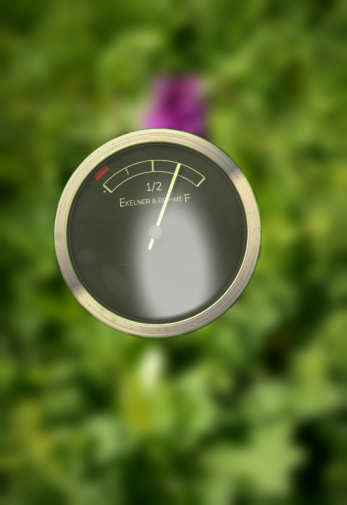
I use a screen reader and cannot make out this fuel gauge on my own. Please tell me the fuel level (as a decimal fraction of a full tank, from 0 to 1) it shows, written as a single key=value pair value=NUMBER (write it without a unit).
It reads value=0.75
